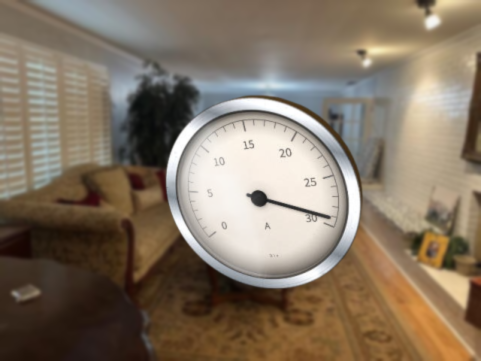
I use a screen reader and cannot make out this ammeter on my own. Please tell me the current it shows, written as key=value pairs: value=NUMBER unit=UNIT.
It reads value=29 unit=A
